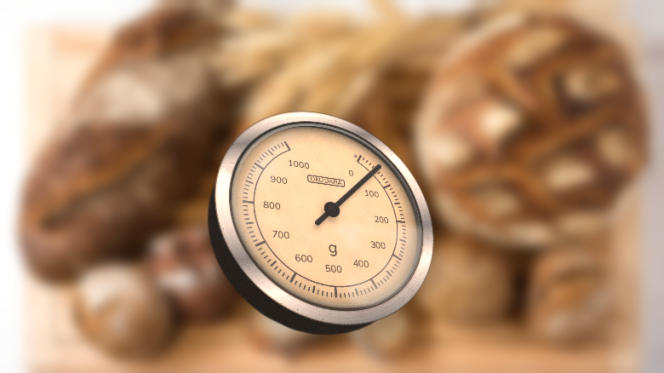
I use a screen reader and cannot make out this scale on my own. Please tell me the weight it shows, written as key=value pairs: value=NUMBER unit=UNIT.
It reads value=50 unit=g
